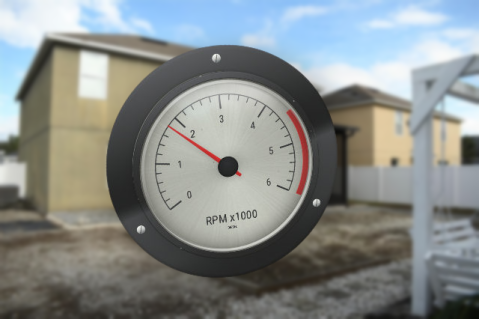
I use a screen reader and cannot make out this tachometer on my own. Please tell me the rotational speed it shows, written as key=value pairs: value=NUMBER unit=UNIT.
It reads value=1800 unit=rpm
